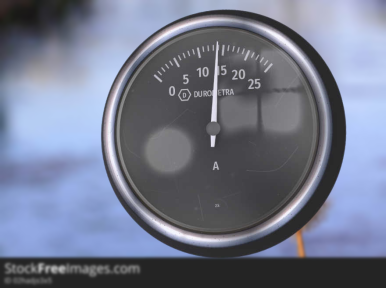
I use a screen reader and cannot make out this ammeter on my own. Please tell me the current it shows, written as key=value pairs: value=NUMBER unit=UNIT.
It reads value=14 unit=A
